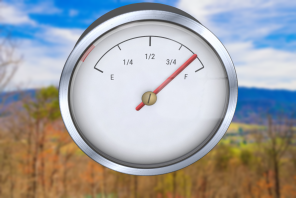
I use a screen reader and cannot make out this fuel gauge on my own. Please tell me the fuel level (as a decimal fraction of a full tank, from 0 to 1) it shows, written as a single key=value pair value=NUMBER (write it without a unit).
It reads value=0.875
